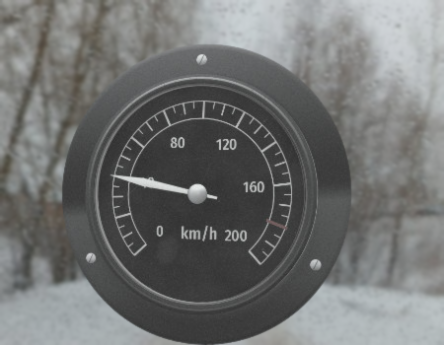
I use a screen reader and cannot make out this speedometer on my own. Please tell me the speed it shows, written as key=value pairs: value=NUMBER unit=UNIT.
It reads value=40 unit=km/h
